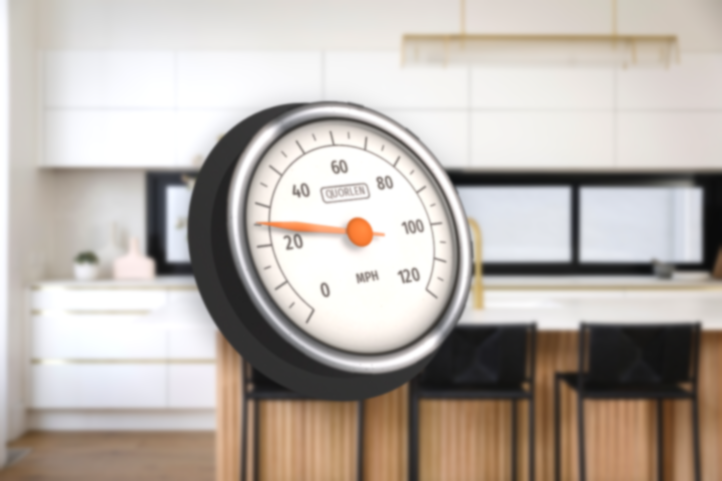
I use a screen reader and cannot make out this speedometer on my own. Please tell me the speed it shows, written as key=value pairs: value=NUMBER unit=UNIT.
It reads value=25 unit=mph
